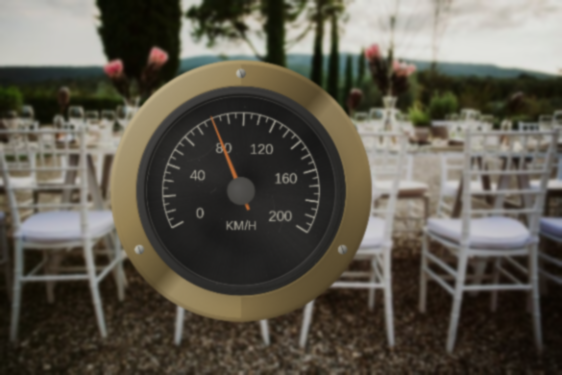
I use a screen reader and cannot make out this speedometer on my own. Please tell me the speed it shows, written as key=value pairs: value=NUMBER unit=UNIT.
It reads value=80 unit=km/h
